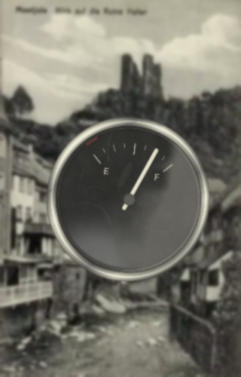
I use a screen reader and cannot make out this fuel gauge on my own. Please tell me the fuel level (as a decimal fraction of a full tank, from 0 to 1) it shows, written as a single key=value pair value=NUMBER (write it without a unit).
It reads value=0.75
